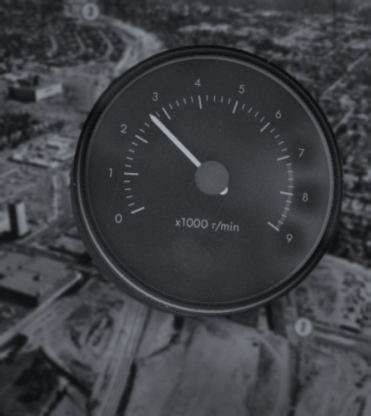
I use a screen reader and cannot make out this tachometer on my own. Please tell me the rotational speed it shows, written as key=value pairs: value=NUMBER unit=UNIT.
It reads value=2600 unit=rpm
